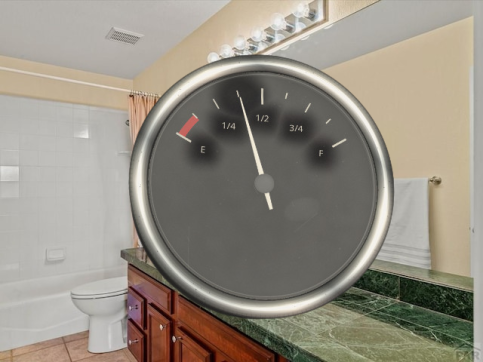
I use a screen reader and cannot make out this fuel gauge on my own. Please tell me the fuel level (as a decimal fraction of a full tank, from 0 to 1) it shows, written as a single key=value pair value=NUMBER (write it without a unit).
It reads value=0.375
